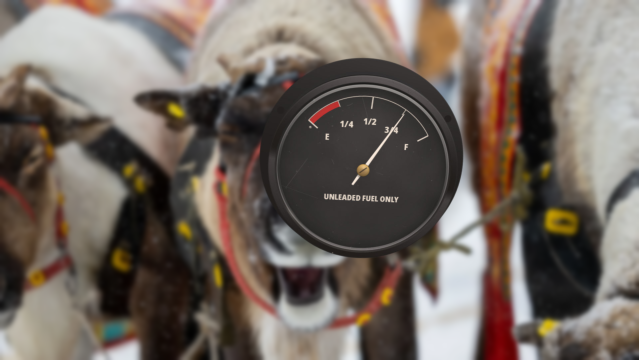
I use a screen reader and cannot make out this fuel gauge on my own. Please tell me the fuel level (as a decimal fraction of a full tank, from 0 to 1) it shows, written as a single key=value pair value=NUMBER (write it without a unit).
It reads value=0.75
